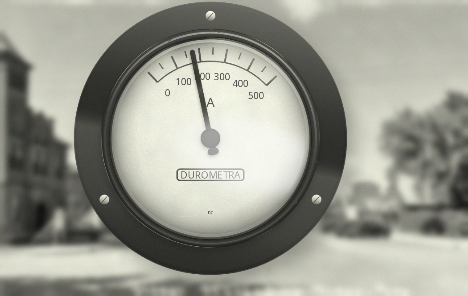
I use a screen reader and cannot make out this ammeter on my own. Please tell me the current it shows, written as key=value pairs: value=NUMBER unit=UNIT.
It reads value=175 unit=A
